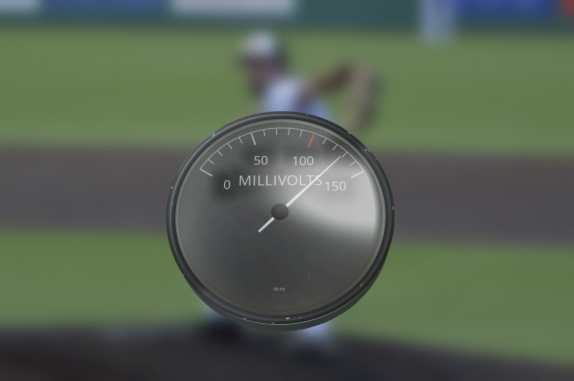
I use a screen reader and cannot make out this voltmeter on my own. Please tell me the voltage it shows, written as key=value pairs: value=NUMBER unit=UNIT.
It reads value=130 unit=mV
